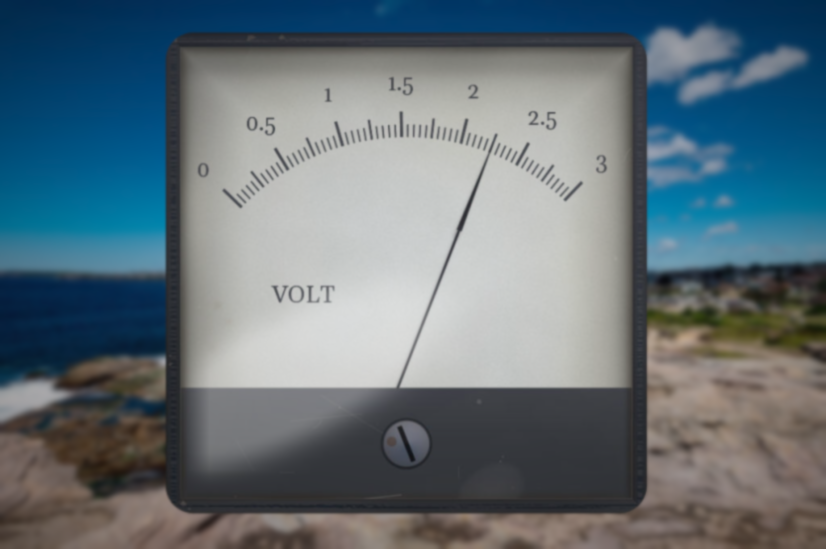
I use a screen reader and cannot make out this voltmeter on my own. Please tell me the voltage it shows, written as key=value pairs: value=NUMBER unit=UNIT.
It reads value=2.25 unit=V
